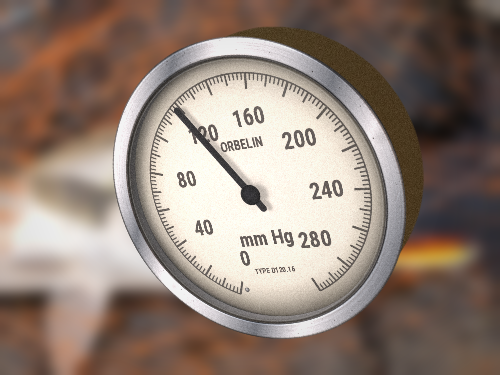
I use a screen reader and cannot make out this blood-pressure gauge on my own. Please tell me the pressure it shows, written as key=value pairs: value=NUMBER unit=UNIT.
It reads value=120 unit=mmHg
